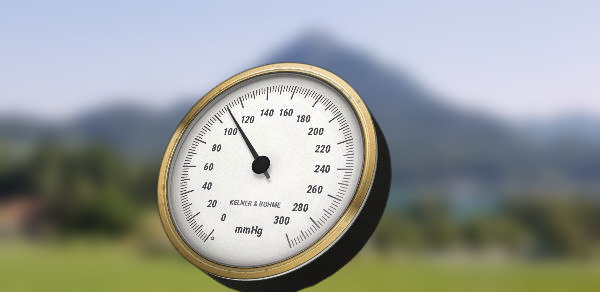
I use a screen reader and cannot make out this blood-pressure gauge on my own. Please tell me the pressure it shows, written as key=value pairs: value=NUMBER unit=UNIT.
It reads value=110 unit=mmHg
